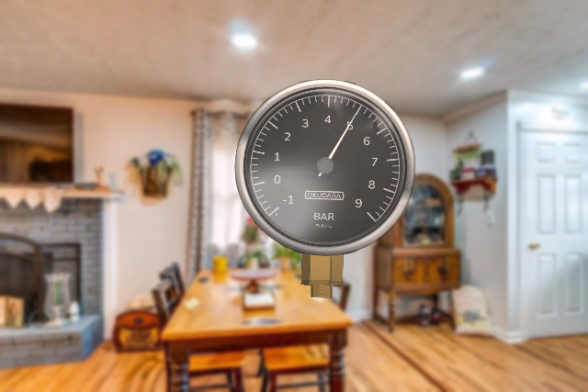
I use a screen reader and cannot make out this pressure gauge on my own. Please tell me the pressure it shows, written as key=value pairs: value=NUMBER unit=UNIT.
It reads value=5 unit=bar
